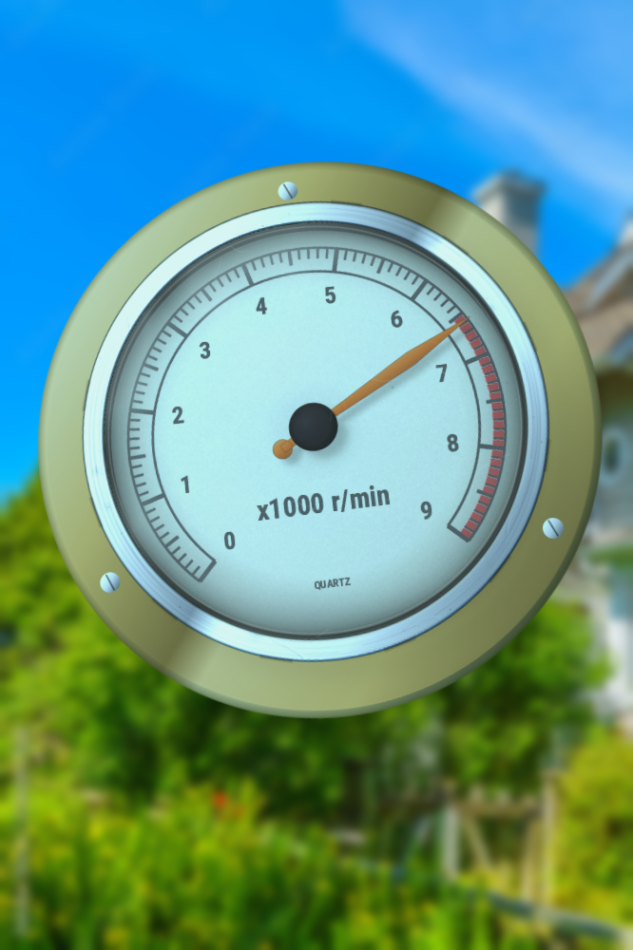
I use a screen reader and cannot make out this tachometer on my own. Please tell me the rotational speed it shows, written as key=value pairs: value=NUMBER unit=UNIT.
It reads value=6600 unit=rpm
